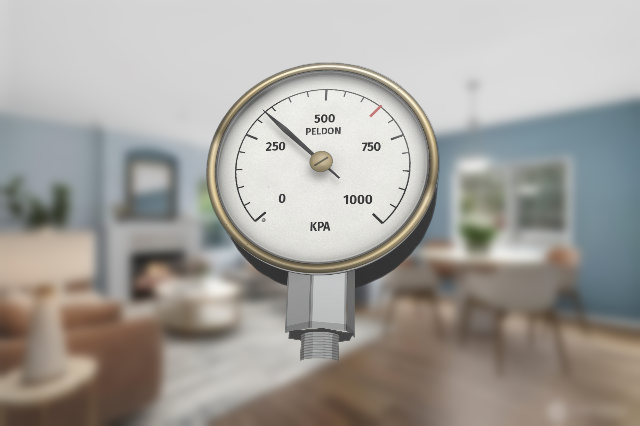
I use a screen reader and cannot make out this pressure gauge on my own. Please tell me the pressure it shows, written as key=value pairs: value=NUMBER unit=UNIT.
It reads value=325 unit=kPa
